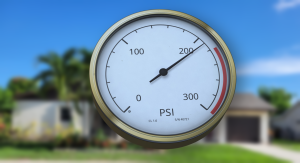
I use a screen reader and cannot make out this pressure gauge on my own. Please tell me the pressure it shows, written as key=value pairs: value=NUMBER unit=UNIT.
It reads value=210 unit=psi
